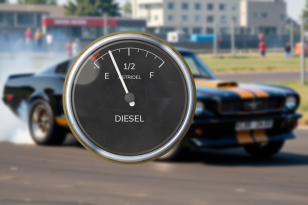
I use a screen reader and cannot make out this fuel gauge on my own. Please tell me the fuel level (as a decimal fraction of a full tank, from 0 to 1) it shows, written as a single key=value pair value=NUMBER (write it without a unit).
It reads value=0.25
